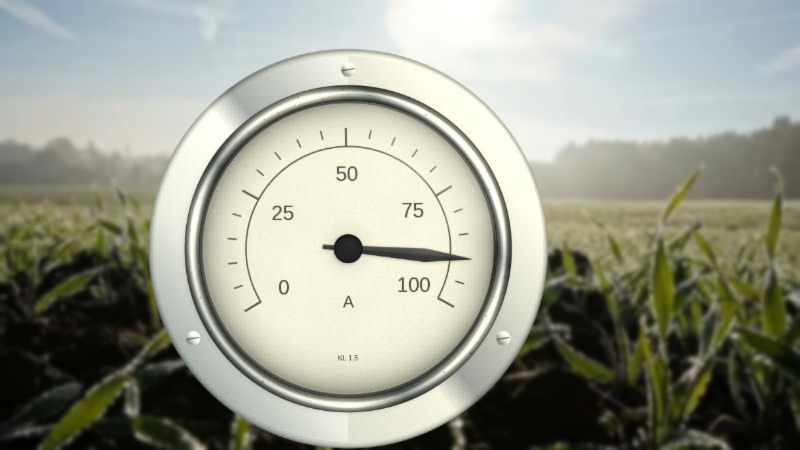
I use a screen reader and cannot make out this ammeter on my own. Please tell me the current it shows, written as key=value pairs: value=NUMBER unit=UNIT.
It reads value=90 unit=A
